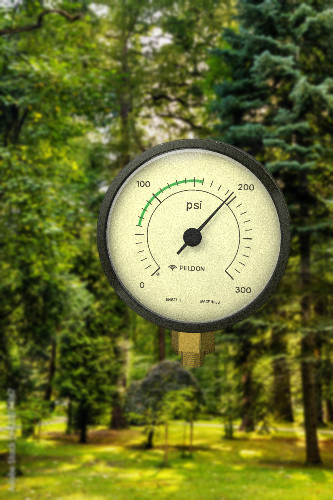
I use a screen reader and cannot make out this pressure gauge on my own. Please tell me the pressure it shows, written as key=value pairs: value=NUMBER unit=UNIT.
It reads value=195 unit=psi
